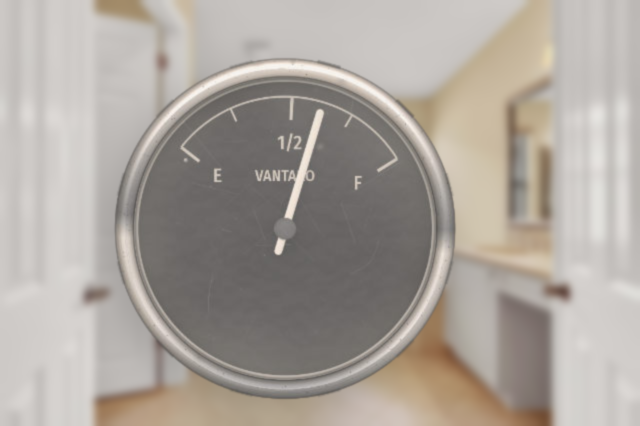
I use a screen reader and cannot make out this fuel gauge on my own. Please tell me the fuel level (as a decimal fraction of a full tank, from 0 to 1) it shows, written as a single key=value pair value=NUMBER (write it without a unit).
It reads value=0.625
